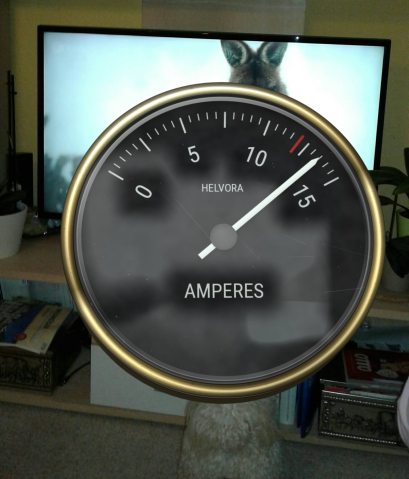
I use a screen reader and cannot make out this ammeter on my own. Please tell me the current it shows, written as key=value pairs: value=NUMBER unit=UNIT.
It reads value=13.5 unit=A
